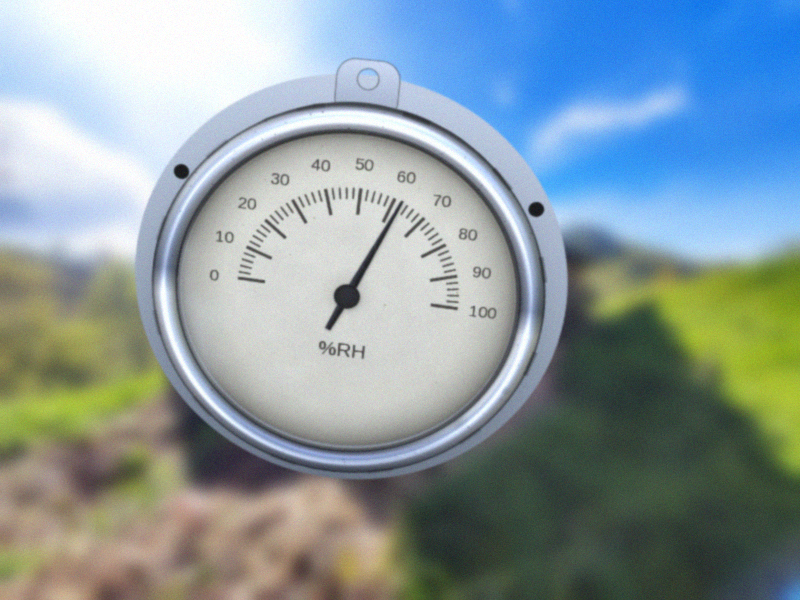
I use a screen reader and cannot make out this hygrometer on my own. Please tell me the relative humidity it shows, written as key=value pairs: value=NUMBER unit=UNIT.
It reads value=62 unit=%
